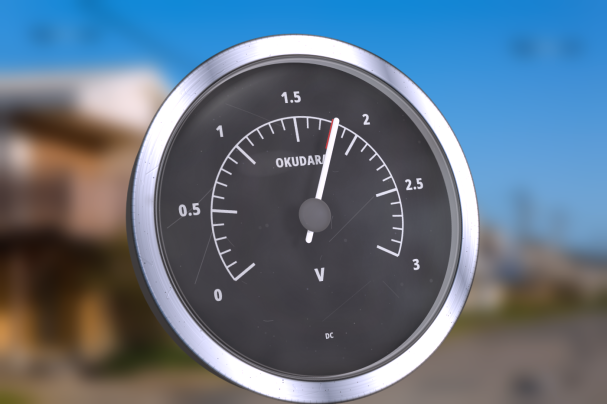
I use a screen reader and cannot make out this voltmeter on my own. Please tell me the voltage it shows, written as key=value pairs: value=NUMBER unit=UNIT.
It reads value=1.8 unit=V
